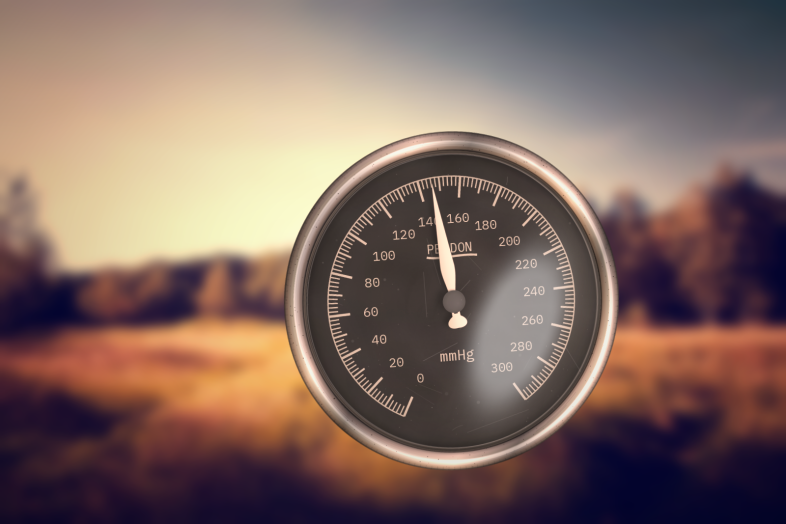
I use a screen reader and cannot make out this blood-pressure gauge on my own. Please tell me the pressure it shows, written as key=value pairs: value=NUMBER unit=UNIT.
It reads value=146 unit=mmHg
